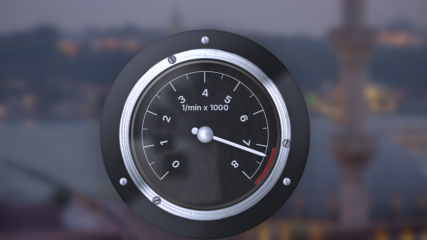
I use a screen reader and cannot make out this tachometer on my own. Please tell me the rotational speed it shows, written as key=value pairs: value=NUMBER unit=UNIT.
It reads value=7250 unit=rpm
